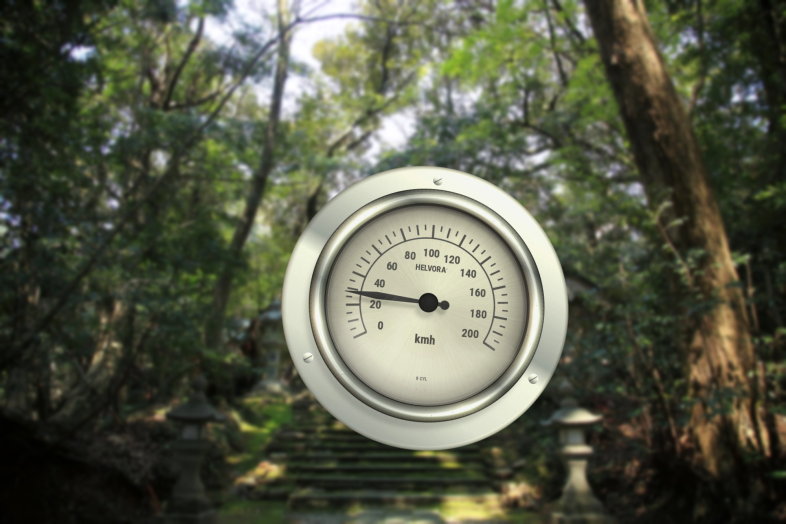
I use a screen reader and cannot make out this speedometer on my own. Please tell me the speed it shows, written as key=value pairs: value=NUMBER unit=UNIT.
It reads value=27.5 unit=km/h
